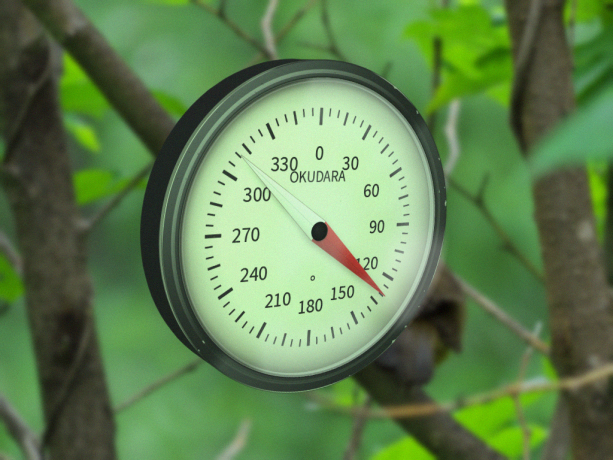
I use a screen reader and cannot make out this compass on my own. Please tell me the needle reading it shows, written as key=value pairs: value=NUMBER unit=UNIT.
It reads value=130 unit=°
